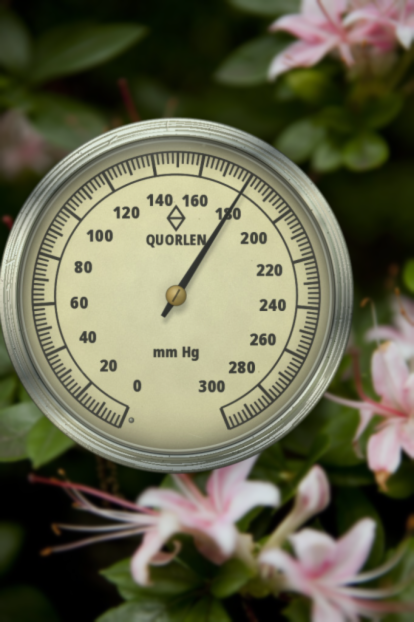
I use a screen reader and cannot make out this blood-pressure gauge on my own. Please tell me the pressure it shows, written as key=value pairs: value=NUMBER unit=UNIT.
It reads value=180 unit=mmHg
